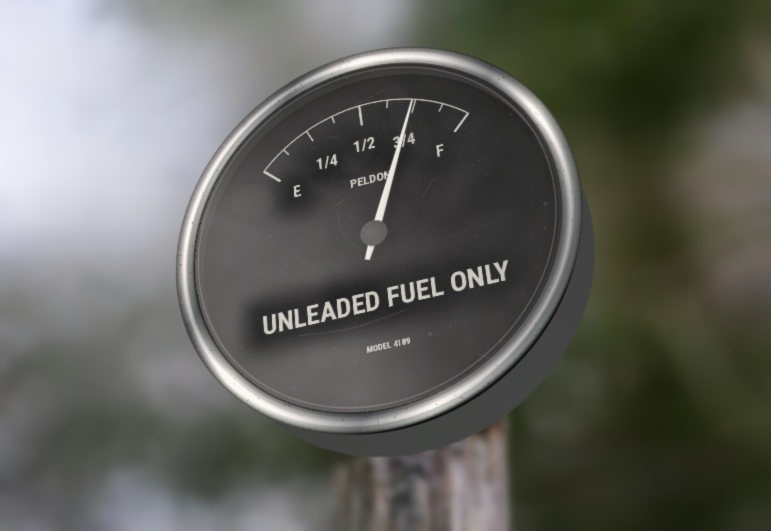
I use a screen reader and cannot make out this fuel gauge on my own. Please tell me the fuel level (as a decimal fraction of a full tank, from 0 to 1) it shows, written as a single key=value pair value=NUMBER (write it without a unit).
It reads value=0.75
